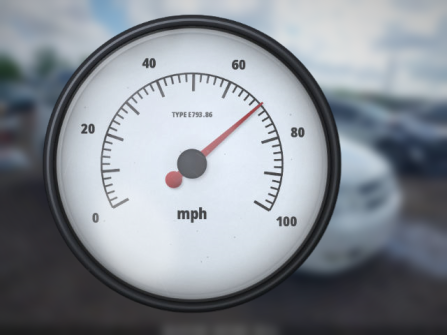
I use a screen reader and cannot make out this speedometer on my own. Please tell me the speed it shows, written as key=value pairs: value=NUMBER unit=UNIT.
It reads value=70 unit=mph
